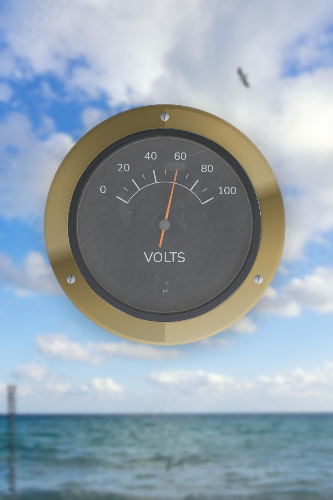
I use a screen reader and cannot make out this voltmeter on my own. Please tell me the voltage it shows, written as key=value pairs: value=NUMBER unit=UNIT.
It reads value=60 unit=V
